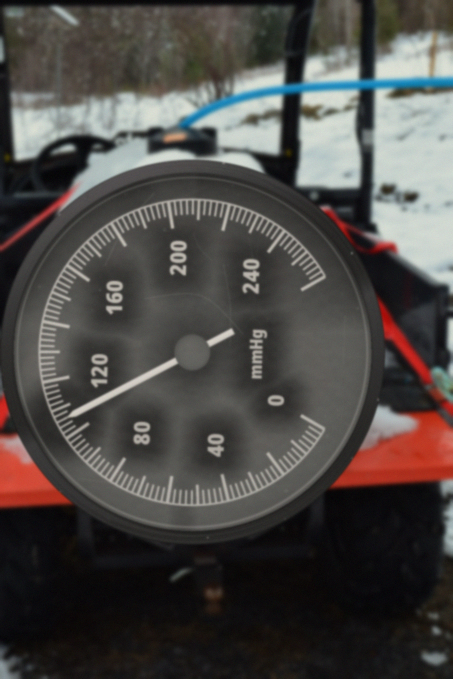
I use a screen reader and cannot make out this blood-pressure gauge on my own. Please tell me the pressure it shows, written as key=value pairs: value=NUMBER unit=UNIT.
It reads value=106 unit=mmHg
